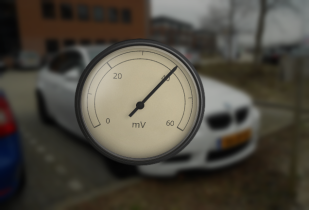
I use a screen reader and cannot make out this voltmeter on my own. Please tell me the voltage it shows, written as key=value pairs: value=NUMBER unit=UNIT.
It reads value=40 unit=mV
